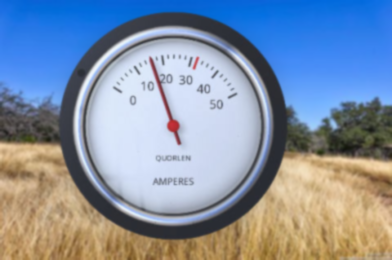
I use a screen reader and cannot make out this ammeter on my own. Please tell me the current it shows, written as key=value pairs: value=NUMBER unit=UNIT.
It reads value=16 unit=A
